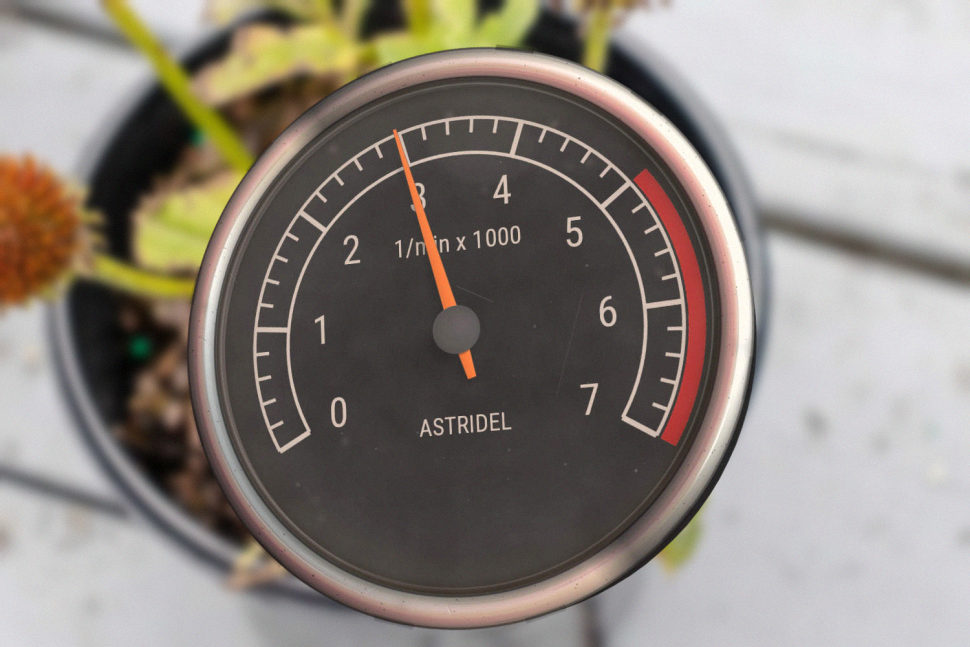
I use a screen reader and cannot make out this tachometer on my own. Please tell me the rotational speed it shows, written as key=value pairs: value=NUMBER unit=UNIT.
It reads value=3000 unit=rpm
